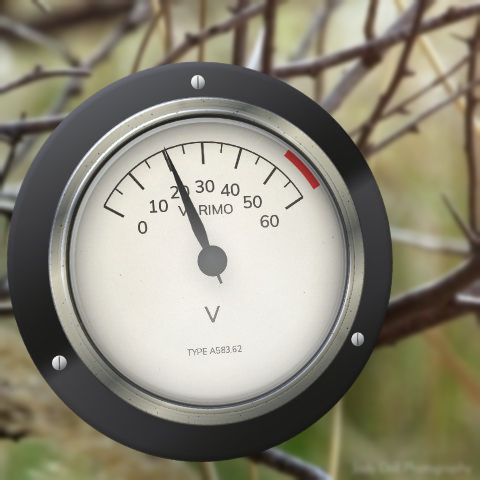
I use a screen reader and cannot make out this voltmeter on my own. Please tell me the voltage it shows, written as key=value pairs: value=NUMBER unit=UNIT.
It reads value=20 unit=V
